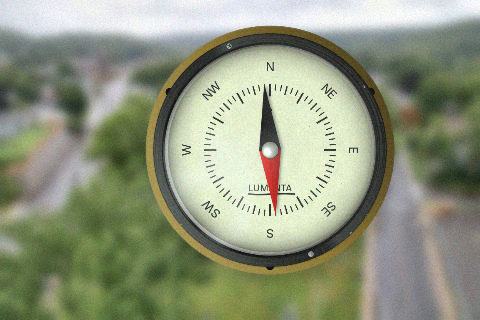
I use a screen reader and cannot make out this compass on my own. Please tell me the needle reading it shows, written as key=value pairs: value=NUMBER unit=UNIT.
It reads value=175 unit=°
